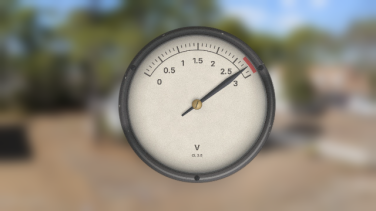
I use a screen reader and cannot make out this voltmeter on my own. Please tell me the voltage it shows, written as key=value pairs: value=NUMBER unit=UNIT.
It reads value=2.8 unit=V
